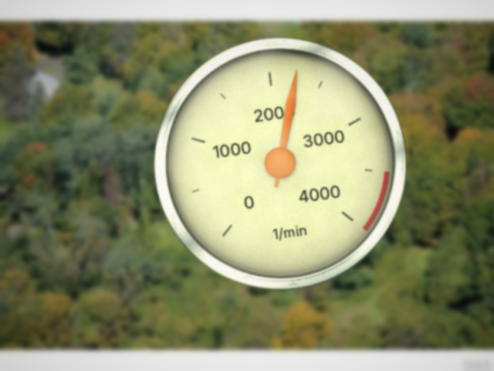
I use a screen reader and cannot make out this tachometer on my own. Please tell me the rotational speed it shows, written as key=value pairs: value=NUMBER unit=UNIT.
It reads value=2250 unit=rpm
